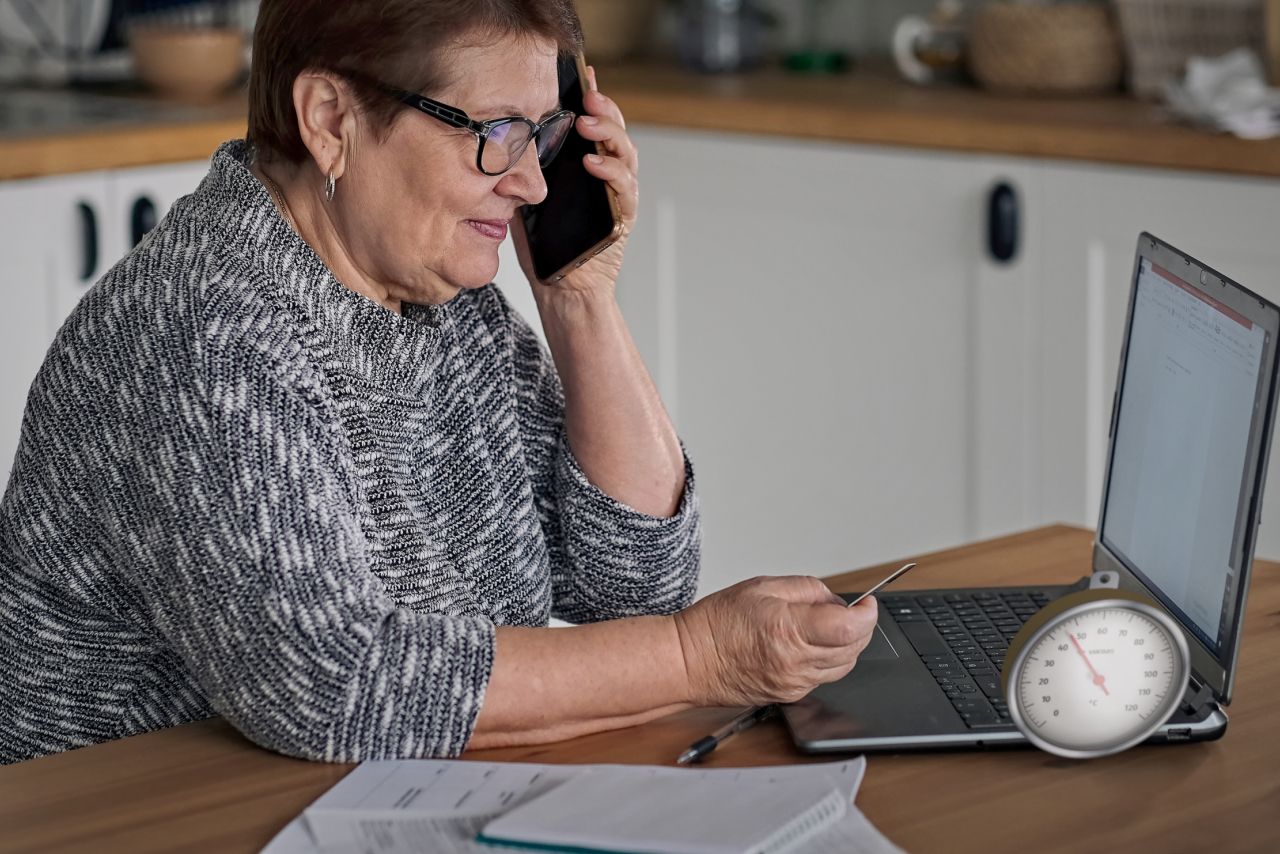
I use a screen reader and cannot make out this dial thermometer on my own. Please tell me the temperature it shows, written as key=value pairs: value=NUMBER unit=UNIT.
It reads value=46 unit=°C
